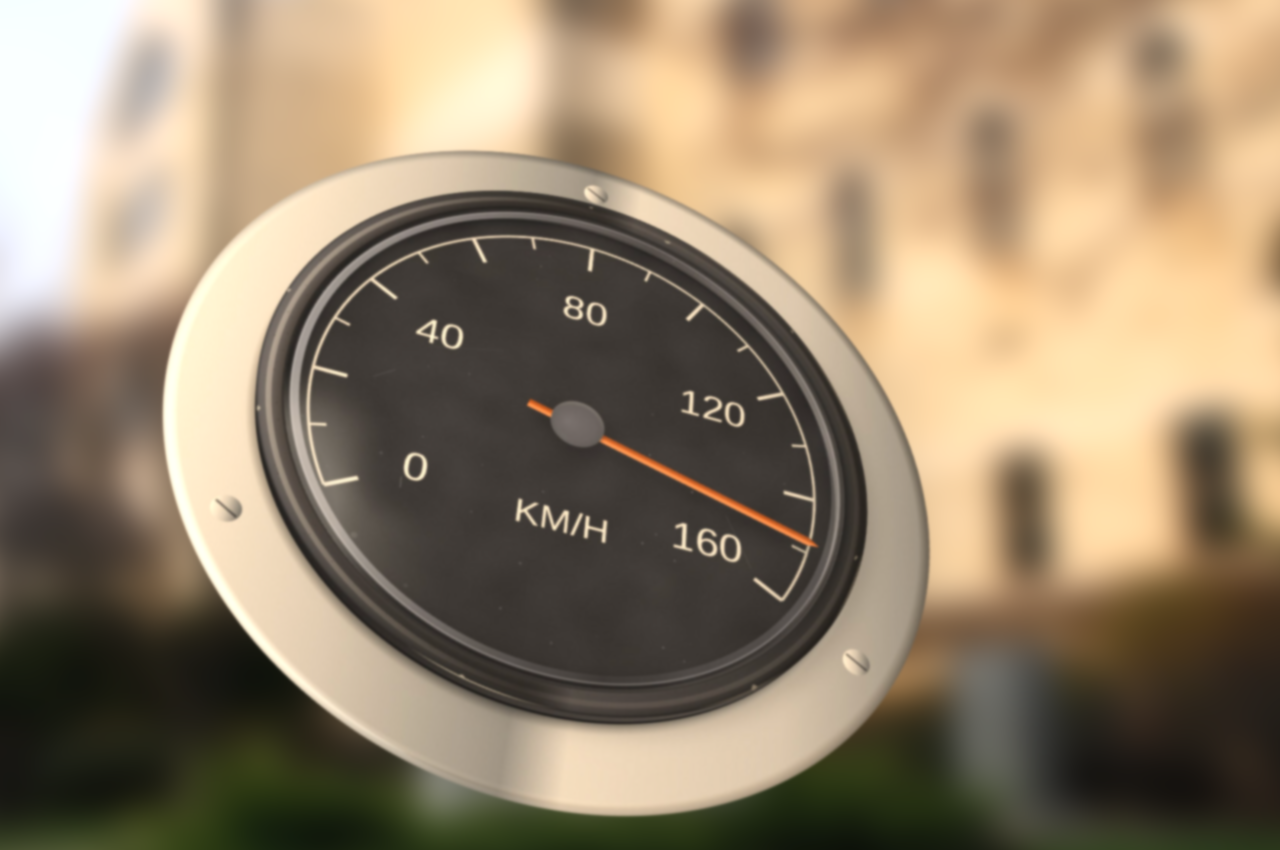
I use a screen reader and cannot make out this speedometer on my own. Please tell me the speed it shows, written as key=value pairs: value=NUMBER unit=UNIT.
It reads value=150 unit=km/h
